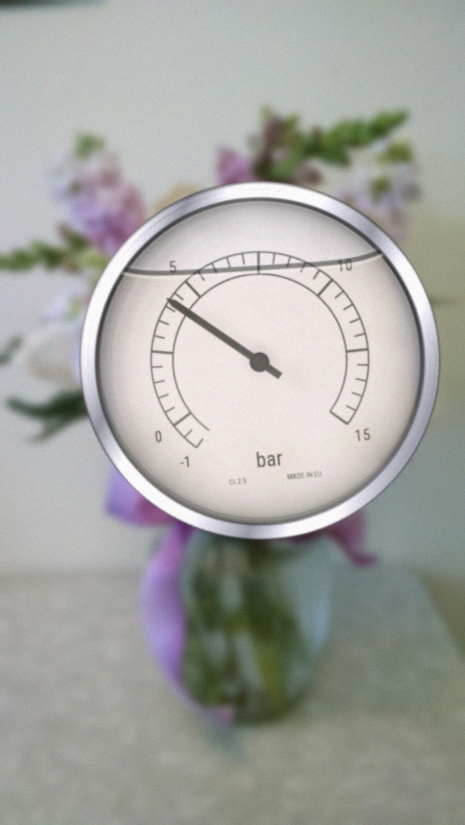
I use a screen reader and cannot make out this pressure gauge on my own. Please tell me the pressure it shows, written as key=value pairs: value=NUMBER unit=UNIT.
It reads value=4.25 unit=bar
